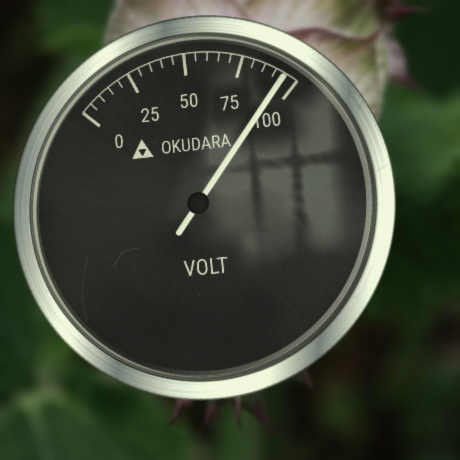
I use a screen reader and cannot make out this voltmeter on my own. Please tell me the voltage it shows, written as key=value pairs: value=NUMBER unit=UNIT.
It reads value=95 unit=V
